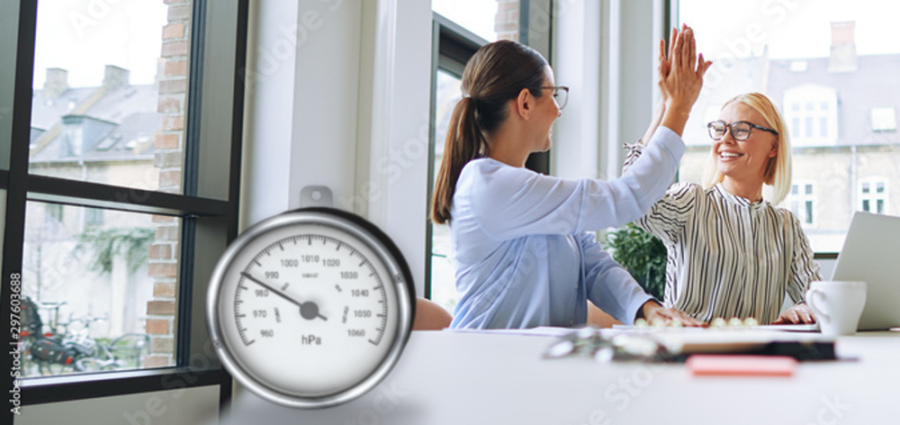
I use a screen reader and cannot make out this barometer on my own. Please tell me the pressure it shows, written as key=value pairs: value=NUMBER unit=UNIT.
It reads value=985 unit=hPa
